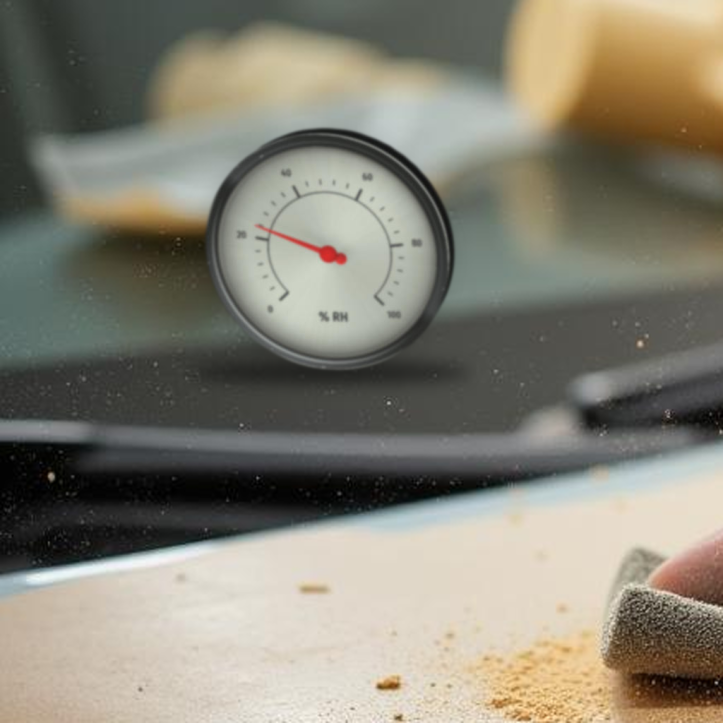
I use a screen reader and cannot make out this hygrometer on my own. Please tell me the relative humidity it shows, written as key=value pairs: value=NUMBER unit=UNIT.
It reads value=24 unit=%
